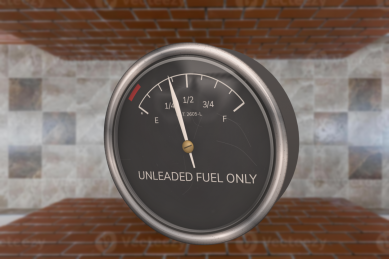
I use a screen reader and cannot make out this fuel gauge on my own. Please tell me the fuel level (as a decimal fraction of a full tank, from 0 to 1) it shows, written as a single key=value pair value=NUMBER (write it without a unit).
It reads value=0.375
